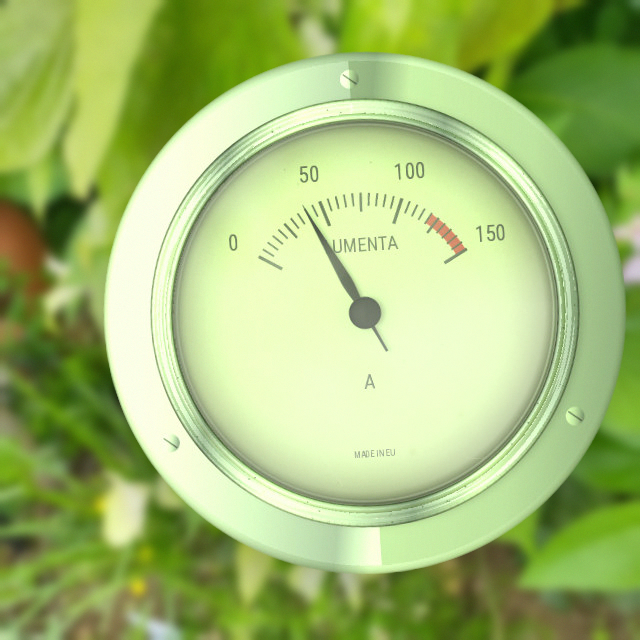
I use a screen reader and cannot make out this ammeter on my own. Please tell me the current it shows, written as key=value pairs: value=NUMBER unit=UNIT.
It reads value=40 unit=A
